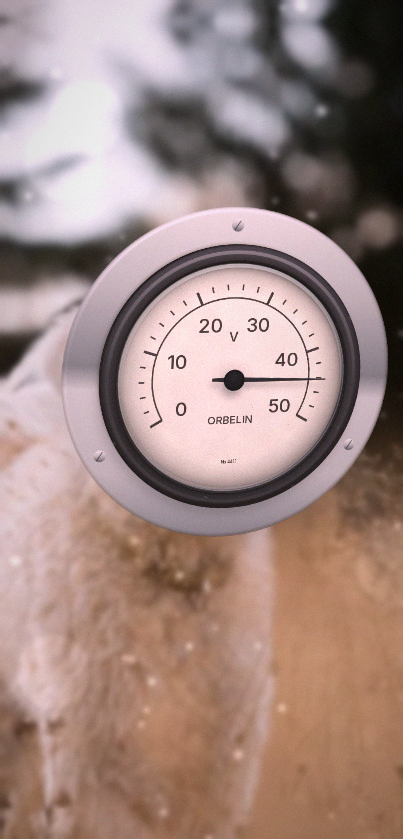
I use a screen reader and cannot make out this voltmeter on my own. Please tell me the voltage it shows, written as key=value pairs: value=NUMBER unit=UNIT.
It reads value=44 unit=V
